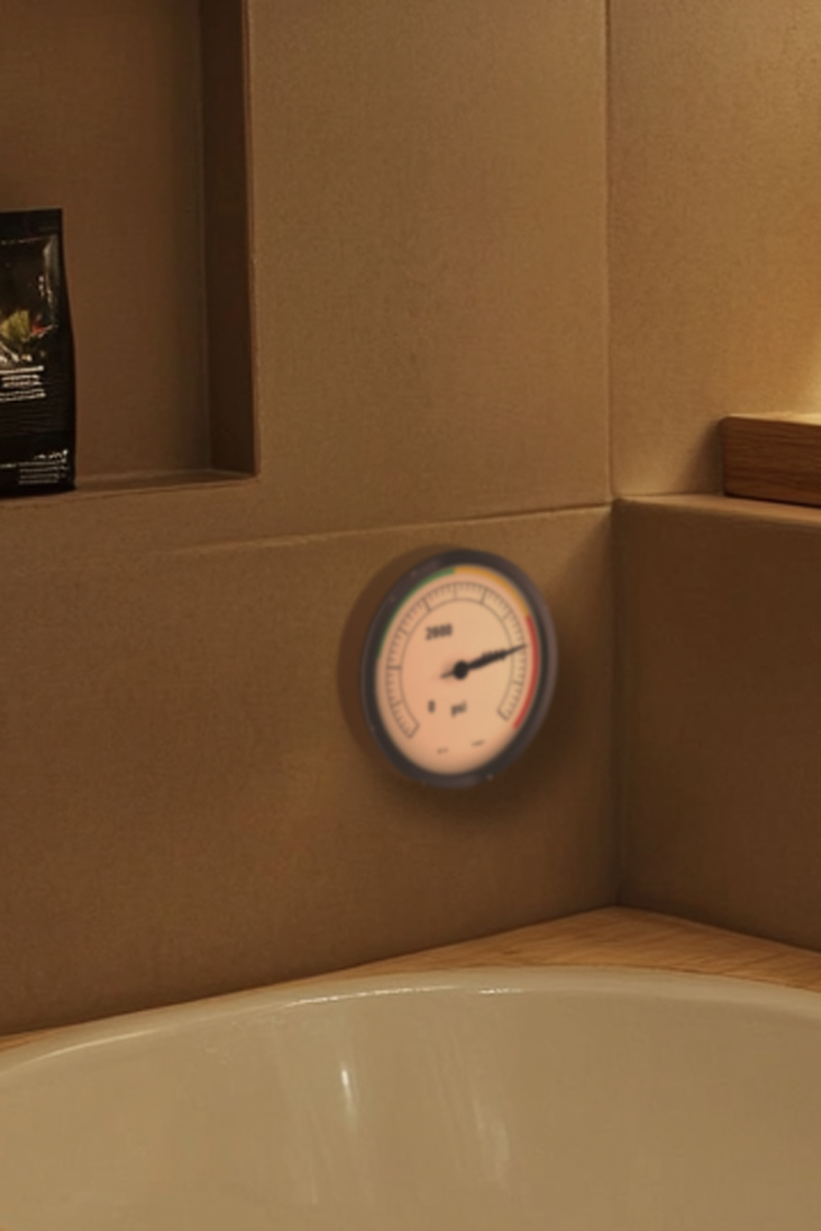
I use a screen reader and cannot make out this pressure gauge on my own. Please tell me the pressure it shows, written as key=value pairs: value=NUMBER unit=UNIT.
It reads value=4000 unit=psi
